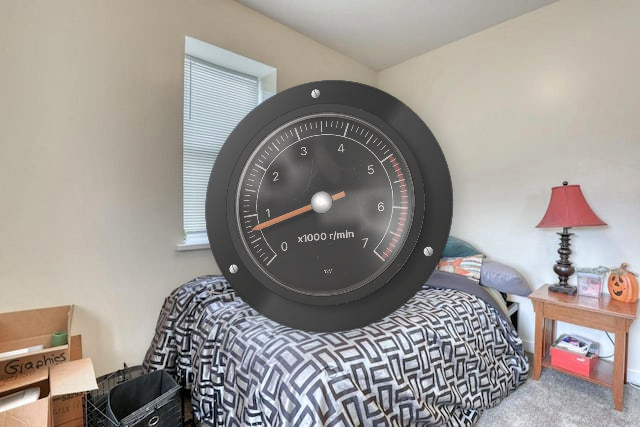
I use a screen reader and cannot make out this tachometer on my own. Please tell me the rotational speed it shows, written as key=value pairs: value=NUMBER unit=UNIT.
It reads value=700 unit=rpm
